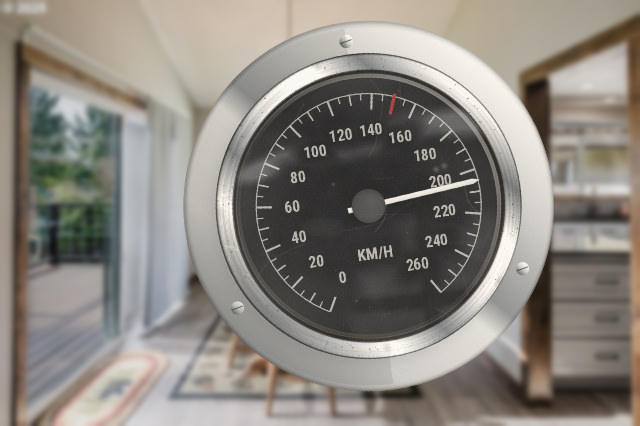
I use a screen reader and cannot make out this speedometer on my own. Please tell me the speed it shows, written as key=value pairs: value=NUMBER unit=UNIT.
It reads value=205 unit=km/h
